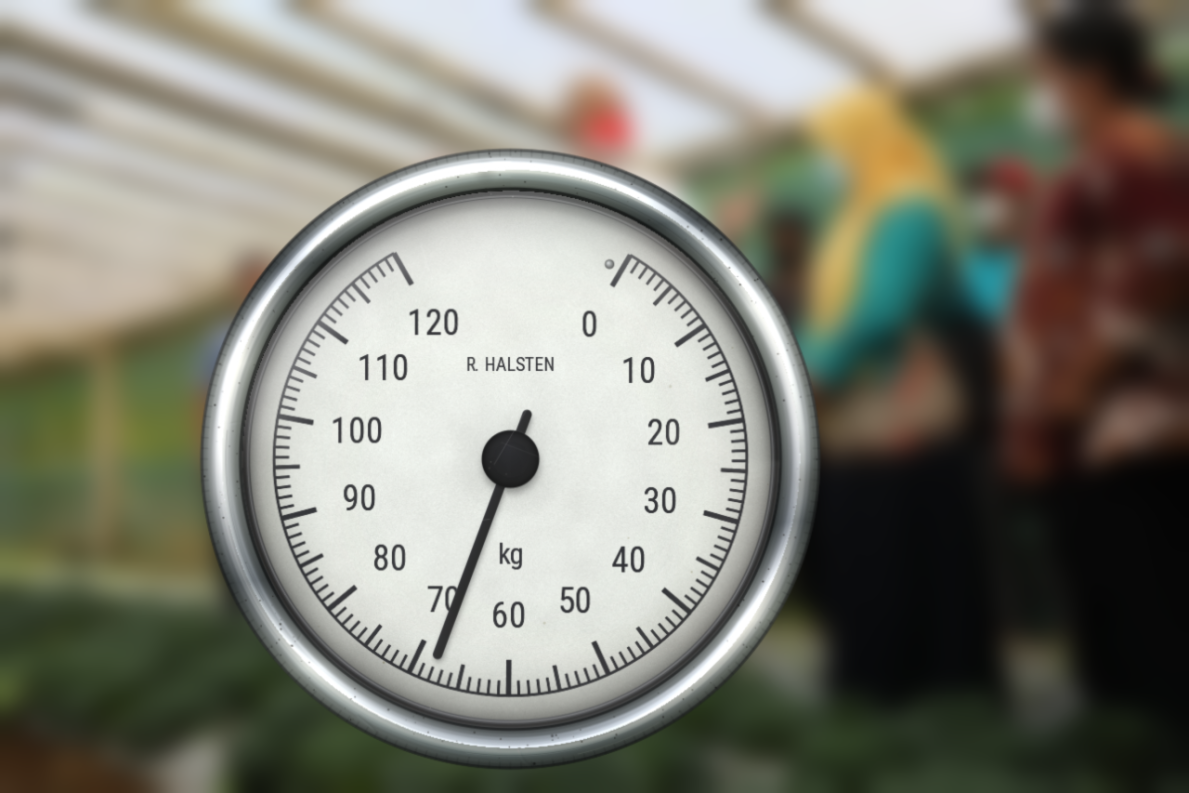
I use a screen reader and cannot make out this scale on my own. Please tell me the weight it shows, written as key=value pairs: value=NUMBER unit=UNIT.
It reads value=68 unit=kg
